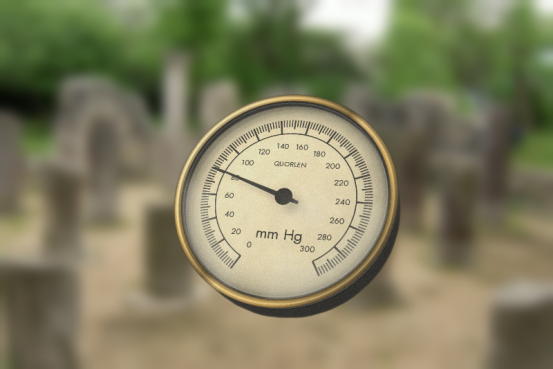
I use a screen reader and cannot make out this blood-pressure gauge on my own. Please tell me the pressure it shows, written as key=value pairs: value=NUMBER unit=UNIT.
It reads value=80 unit=mmHg
